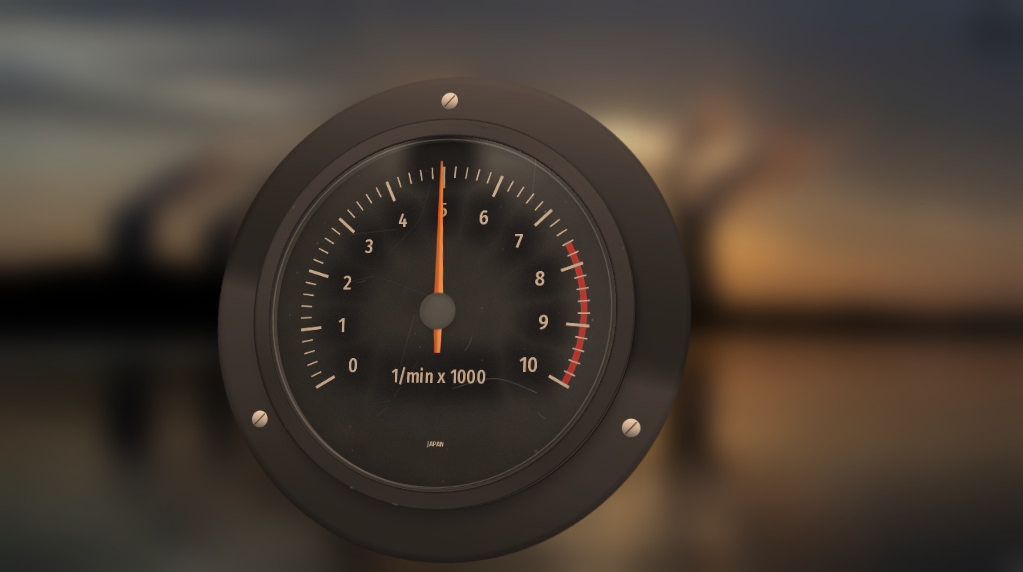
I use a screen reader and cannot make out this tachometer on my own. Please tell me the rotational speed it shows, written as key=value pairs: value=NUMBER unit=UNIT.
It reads value=5000 unit=rpm
